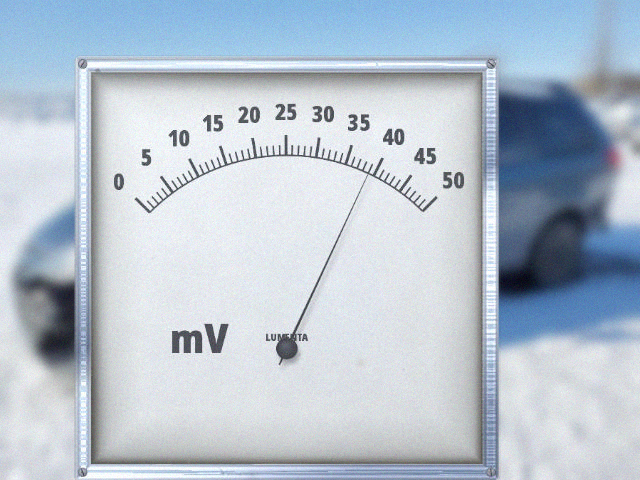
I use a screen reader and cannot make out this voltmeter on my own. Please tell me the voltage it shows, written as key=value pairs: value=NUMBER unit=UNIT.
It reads value=39 unit=mV
